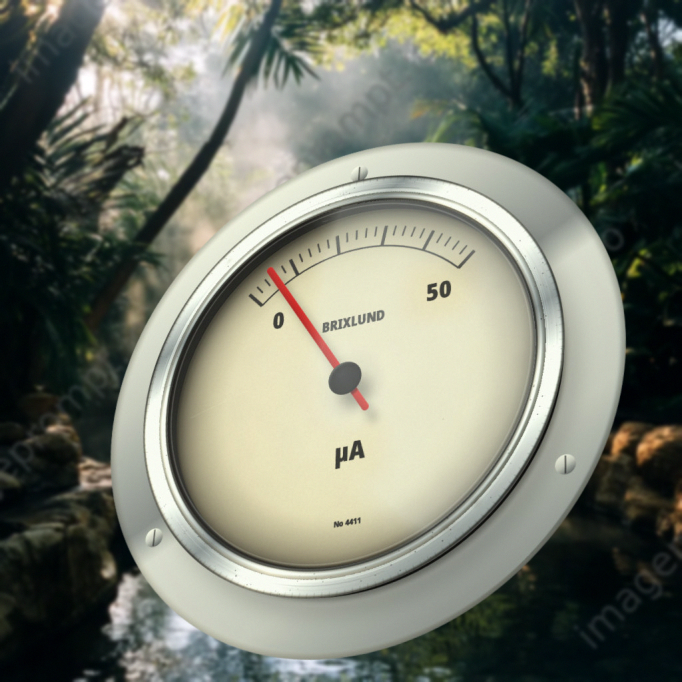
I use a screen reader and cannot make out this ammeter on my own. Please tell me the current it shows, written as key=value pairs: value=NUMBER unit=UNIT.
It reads value=6 unit=µA
